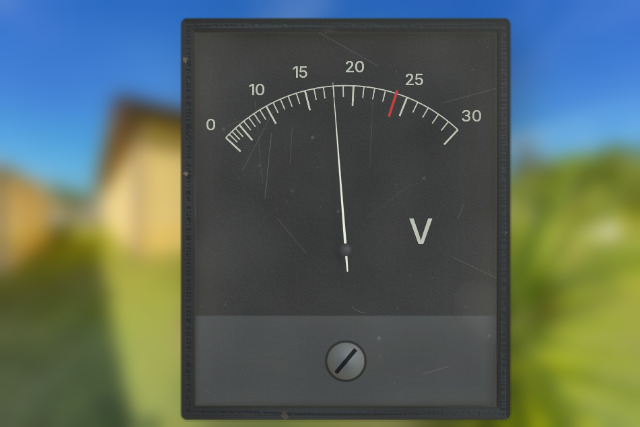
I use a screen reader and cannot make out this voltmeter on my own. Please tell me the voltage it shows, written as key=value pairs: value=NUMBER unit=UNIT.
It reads value=18 unit=V
